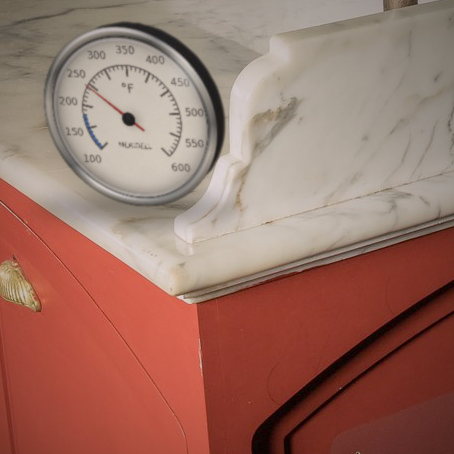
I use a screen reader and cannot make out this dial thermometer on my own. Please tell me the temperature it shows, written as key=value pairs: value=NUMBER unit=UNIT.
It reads value=250 unit=°F
